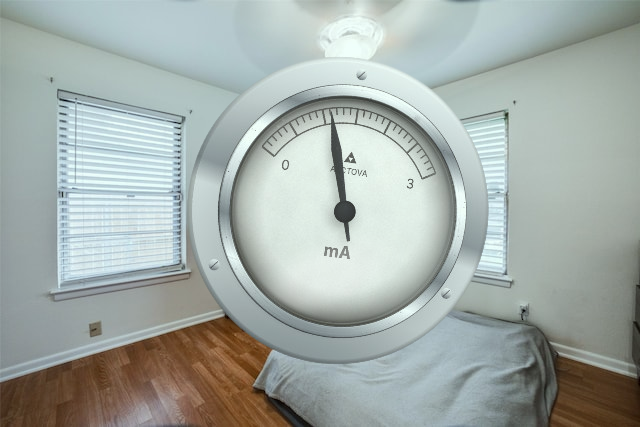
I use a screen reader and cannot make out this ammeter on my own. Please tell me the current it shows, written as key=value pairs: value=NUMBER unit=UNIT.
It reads value=1.1 unit=mA
